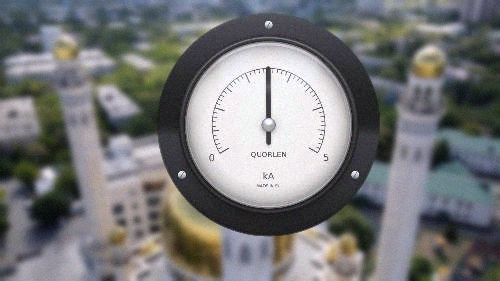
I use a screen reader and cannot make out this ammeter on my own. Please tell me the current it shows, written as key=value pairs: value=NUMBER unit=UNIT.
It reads value=2.5 unit=kA
